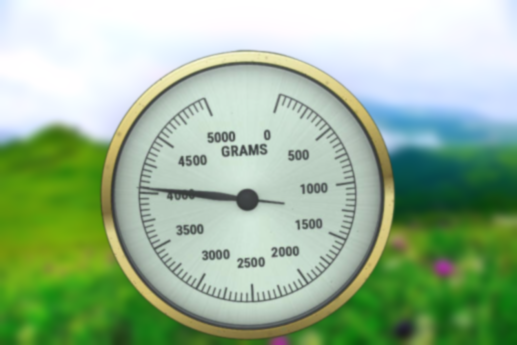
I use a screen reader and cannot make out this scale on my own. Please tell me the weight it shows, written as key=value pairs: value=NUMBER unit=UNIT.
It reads value=4050 unit=g
